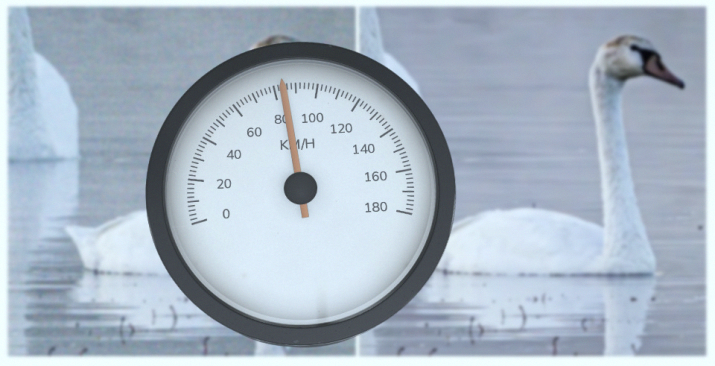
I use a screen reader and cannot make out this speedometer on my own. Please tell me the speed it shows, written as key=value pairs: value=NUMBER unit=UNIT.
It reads value=84 unit=km/h
